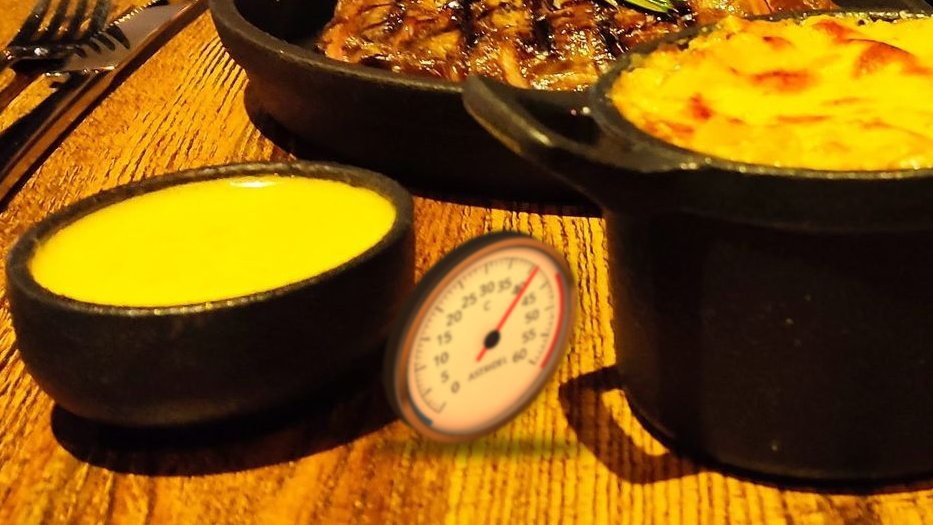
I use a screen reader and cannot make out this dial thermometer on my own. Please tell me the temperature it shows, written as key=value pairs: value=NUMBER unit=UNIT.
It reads value=40 unit=°C
